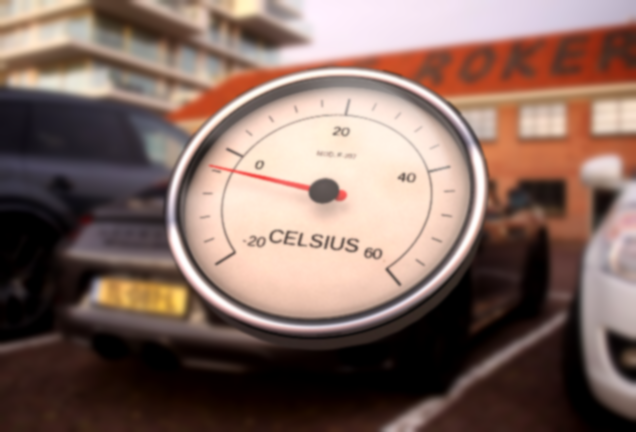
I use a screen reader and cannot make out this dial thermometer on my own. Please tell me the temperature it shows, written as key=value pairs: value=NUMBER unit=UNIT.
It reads value=-4 unit=°C
